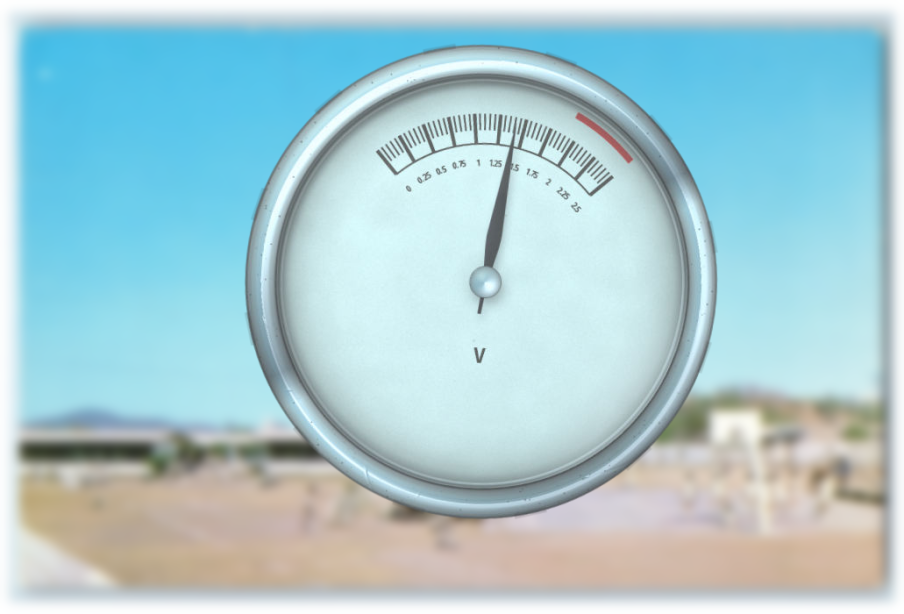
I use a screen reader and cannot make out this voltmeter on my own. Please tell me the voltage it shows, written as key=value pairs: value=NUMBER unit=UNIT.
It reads value=1.4 unit=V
